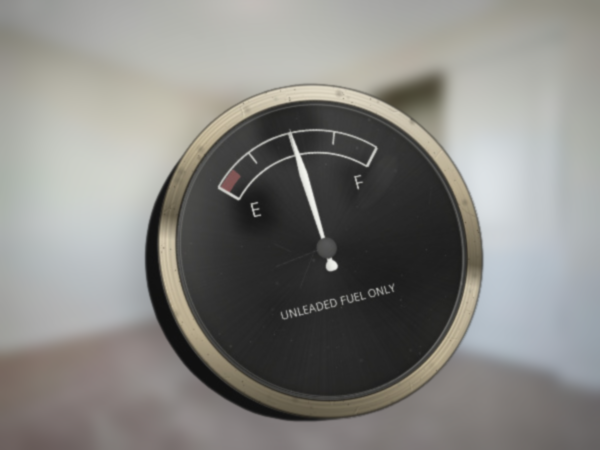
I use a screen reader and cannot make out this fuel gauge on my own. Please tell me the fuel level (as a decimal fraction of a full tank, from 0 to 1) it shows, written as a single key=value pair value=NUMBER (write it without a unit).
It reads value=0.5
